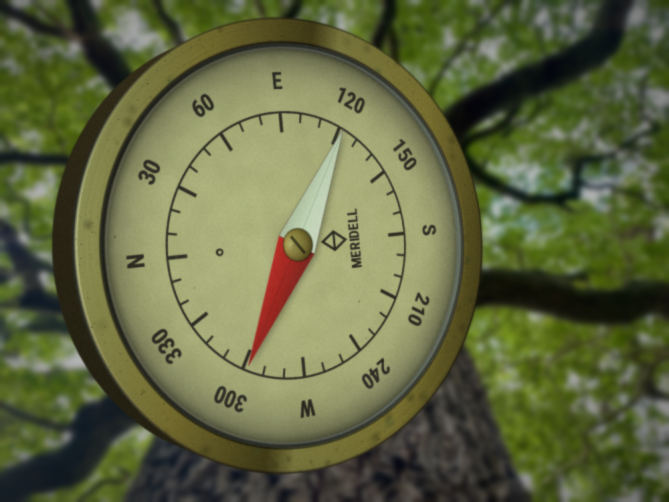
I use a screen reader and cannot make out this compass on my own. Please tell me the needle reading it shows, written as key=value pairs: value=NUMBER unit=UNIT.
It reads value=300 unit=°
